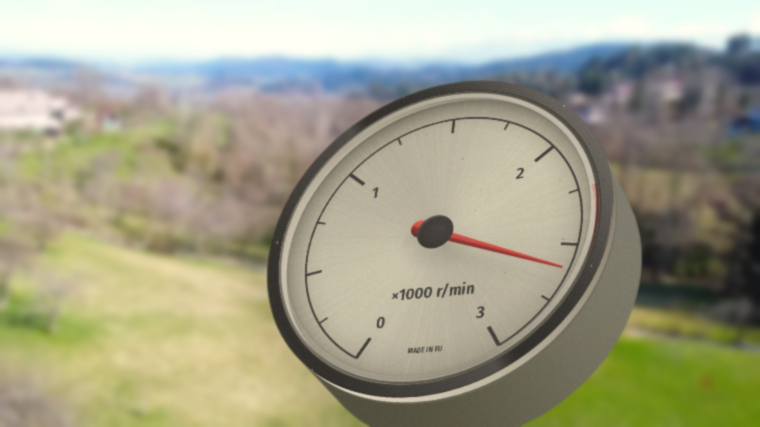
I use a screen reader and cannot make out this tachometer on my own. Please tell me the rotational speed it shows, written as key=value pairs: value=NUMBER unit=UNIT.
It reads value=2625 unit=rpm
